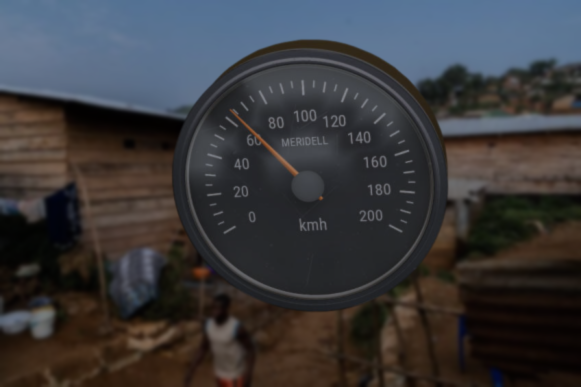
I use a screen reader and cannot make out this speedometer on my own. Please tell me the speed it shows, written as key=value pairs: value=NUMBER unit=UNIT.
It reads value=65 unit=km/h
